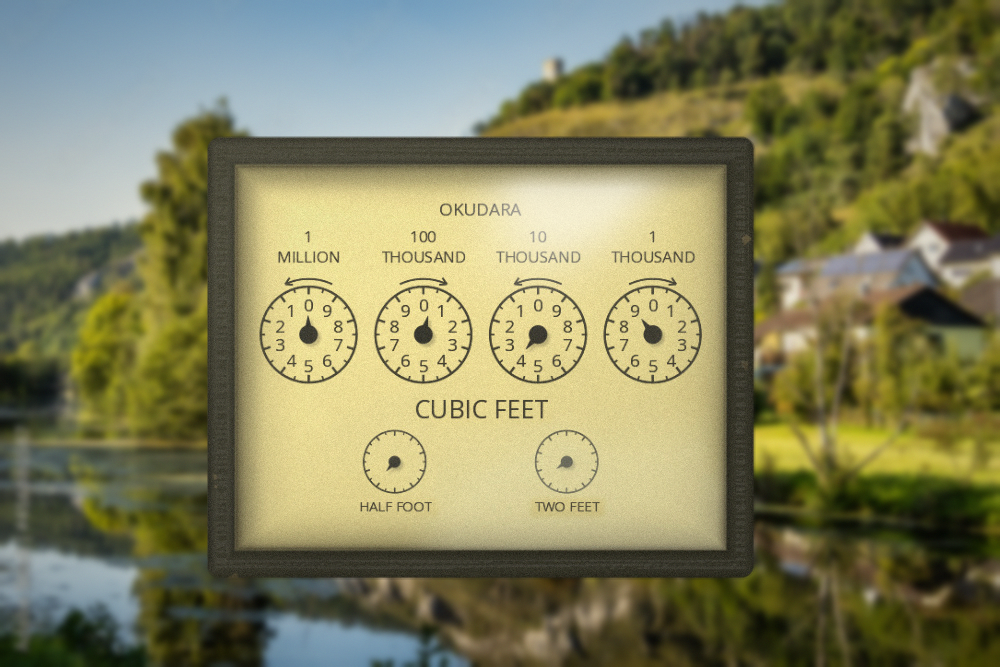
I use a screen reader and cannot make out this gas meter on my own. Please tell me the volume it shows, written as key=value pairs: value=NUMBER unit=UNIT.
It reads value=3900 unit=ft³
